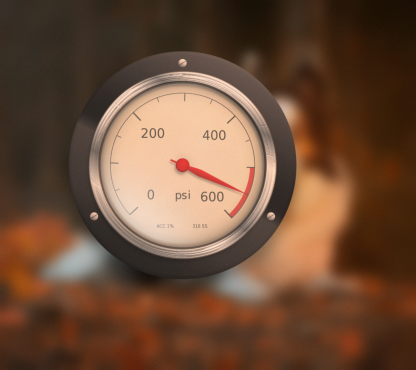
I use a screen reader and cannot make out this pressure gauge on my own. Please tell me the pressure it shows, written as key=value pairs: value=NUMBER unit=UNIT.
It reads value=550 unit=psi
